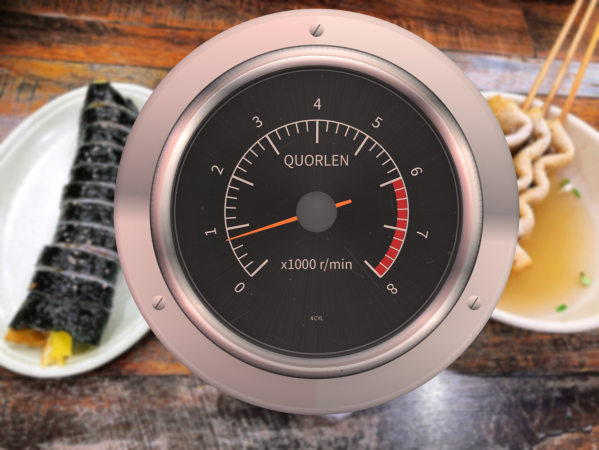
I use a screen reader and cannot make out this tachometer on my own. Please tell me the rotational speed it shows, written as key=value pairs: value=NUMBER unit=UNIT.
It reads value=800 unit=rpm
